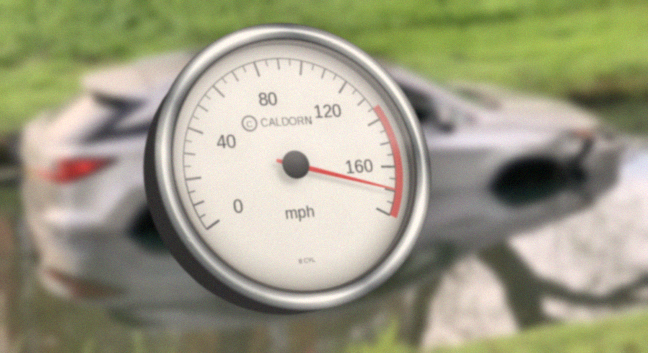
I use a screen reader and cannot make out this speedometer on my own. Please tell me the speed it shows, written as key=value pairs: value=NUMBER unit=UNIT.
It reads value=170 unit=mph
